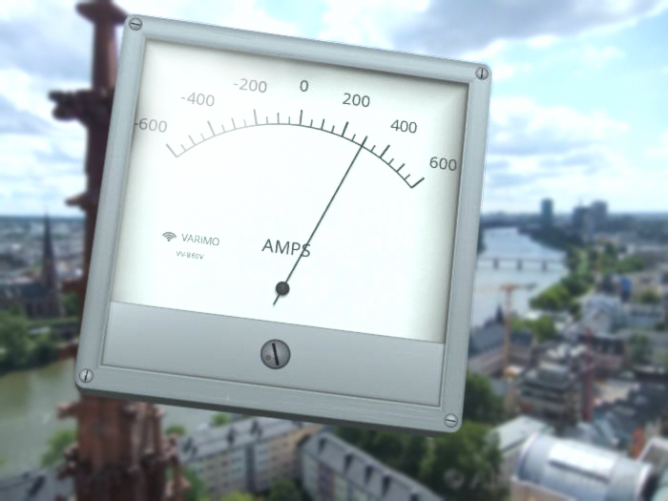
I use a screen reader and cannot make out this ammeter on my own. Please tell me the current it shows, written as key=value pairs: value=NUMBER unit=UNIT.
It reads value=300 unit=A
